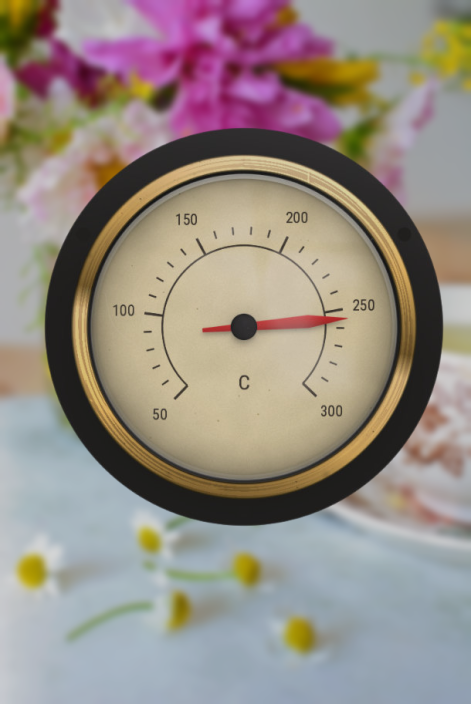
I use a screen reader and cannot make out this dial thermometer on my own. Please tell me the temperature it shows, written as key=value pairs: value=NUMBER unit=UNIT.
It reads value=255 unit=°C
